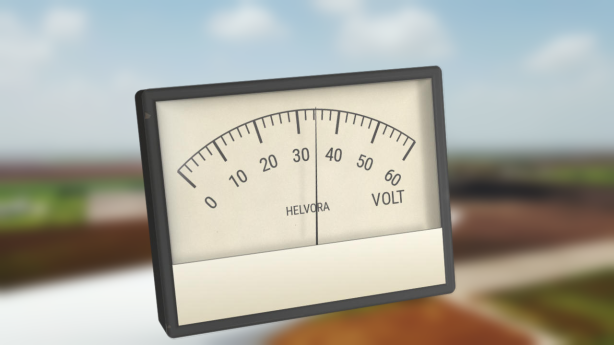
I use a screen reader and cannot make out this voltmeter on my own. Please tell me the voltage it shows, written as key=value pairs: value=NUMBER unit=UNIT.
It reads value=34 unit=V
